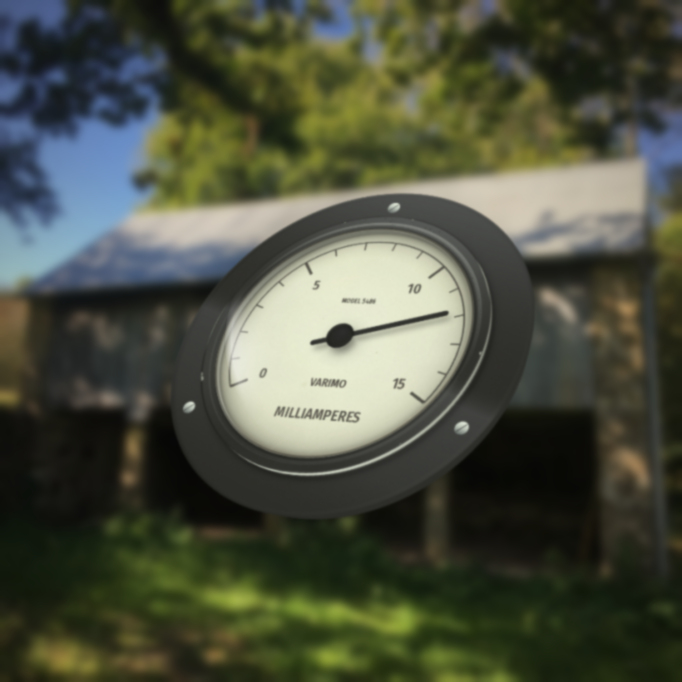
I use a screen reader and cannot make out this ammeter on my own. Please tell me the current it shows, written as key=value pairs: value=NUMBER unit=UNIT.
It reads value=12 unit=mA
